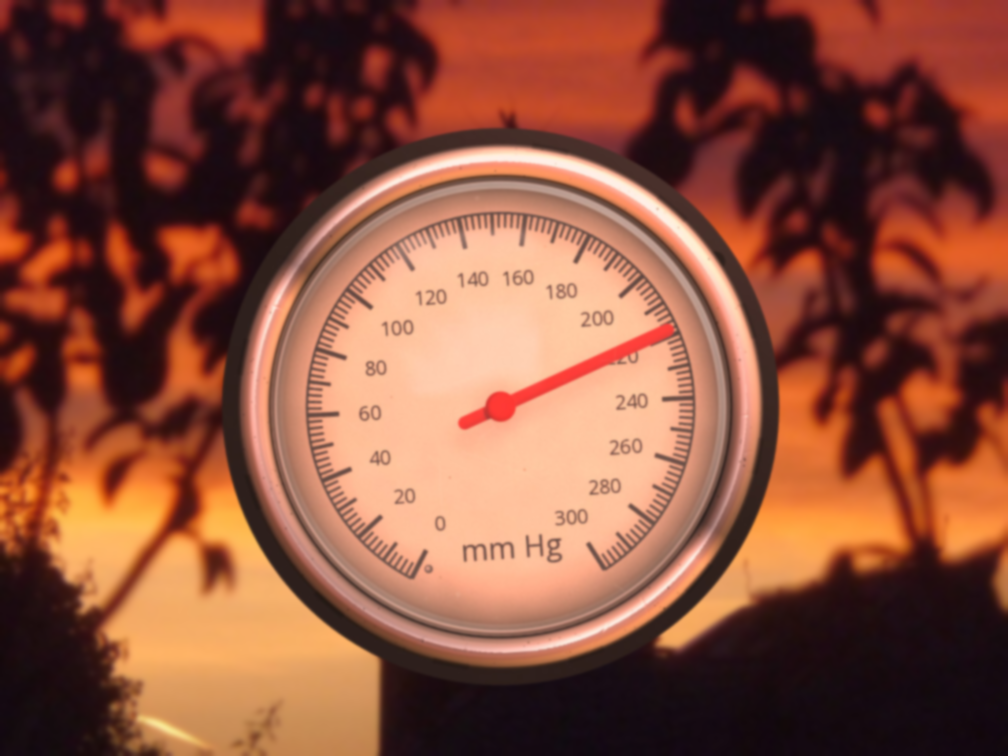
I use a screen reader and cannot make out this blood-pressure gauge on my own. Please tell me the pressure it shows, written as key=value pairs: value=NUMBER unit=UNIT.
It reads value=218 unit=mmHg
